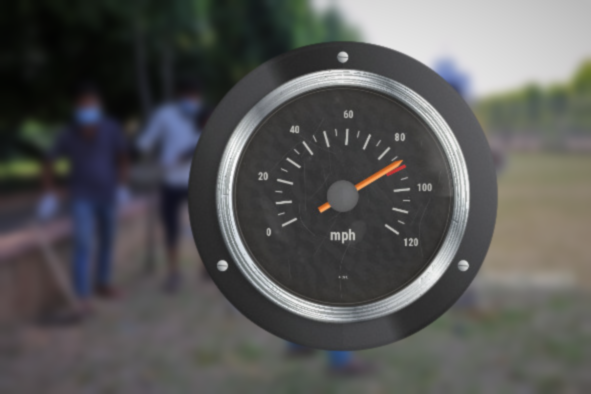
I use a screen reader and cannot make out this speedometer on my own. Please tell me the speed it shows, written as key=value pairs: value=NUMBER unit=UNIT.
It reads value=87.5 unit=mph
